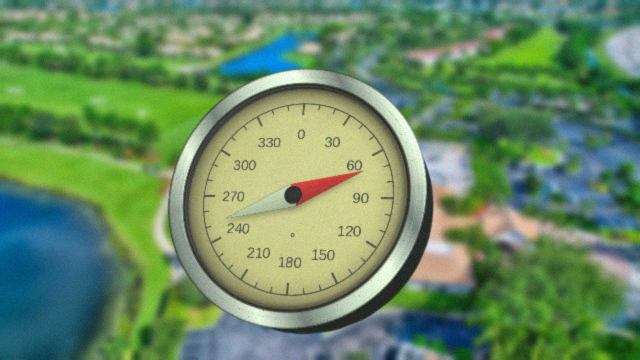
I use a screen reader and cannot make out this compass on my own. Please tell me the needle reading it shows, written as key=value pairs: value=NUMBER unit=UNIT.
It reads value=70 unit=°
